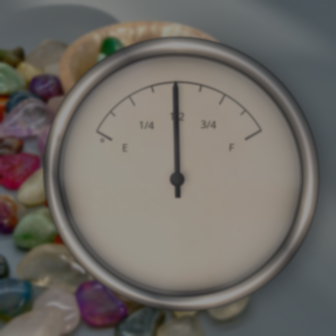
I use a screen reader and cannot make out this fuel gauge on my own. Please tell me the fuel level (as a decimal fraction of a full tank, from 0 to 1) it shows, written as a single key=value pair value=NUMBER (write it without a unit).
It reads value=0.5
